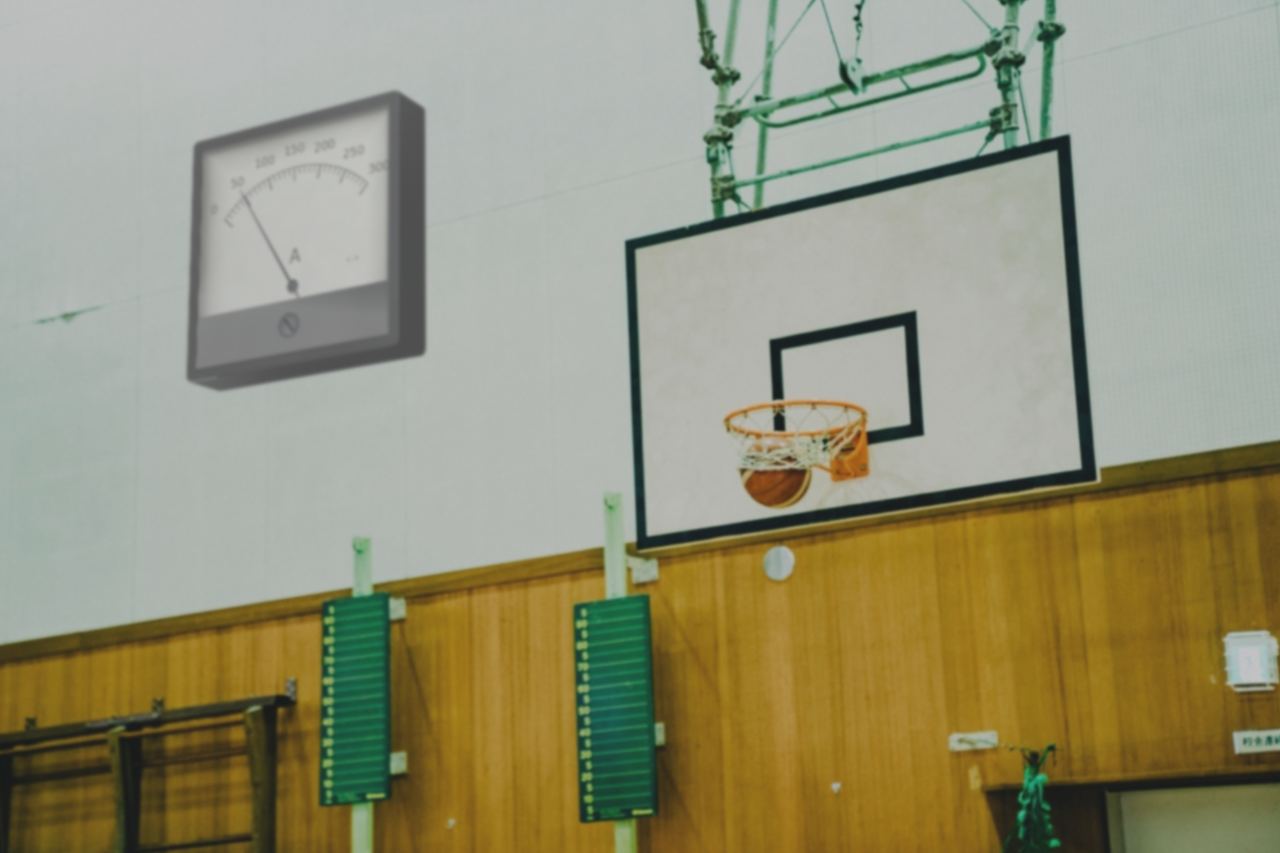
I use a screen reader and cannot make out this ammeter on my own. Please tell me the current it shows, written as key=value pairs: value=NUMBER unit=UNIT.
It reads value=50 unit=A
